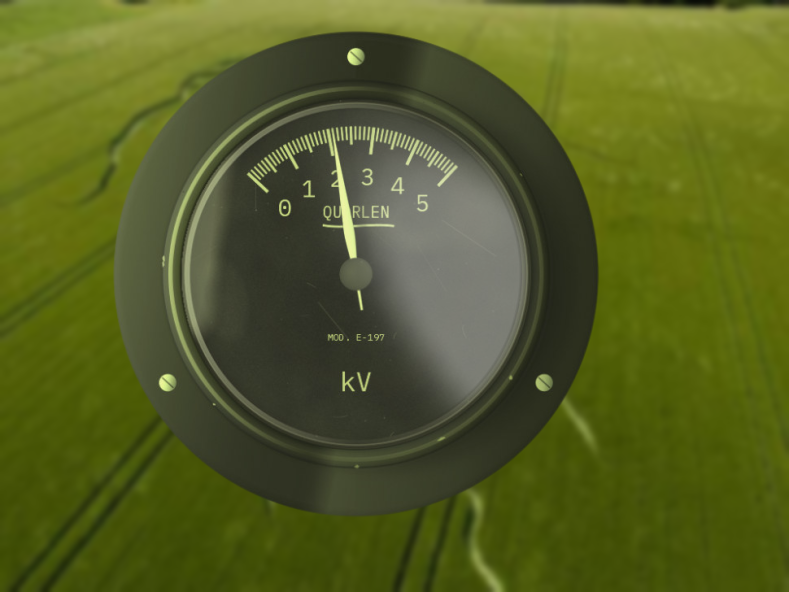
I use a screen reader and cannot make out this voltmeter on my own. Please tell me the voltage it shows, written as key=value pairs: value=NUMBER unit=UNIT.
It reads value=2.1 unit=kV
